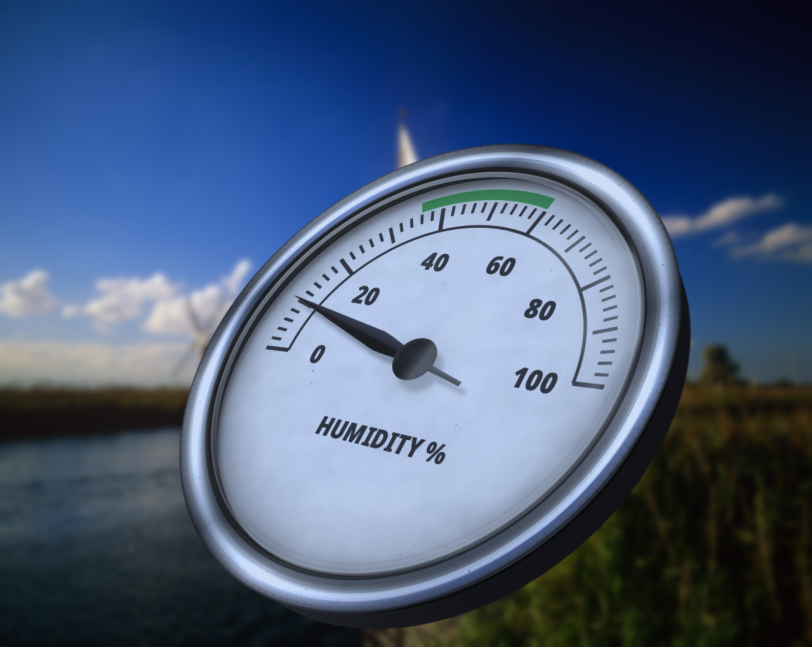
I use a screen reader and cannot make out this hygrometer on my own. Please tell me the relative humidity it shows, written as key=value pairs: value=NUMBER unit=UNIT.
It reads value=10 unit=%
